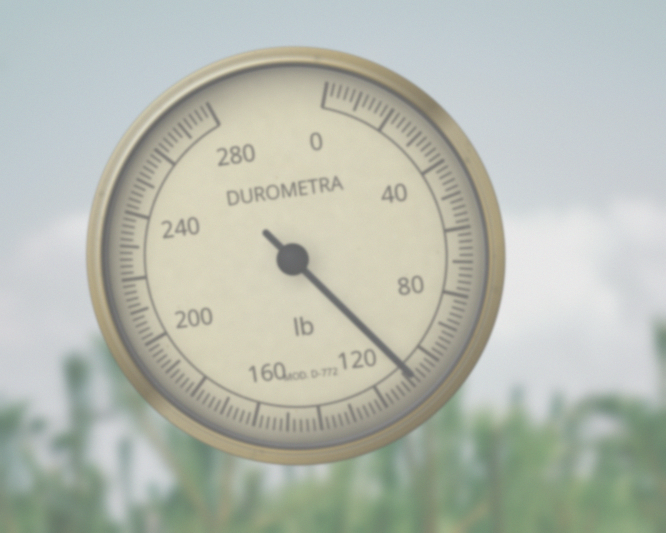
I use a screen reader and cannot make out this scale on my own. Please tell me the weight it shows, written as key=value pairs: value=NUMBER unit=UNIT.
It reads value=108 unit=lb
